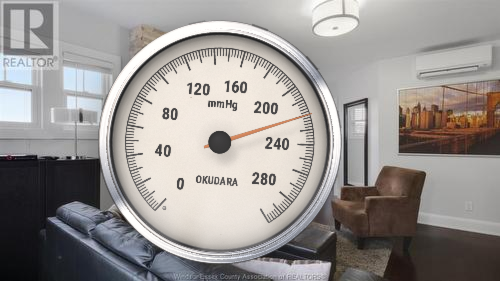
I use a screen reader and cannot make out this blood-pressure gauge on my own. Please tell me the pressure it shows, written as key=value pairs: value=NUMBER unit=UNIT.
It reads value=220 unit=mmHg
